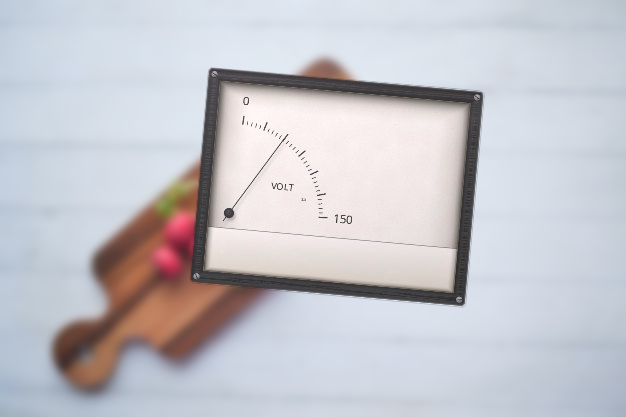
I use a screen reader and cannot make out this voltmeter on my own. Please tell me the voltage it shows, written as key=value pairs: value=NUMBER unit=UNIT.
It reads value=50 unit=V
